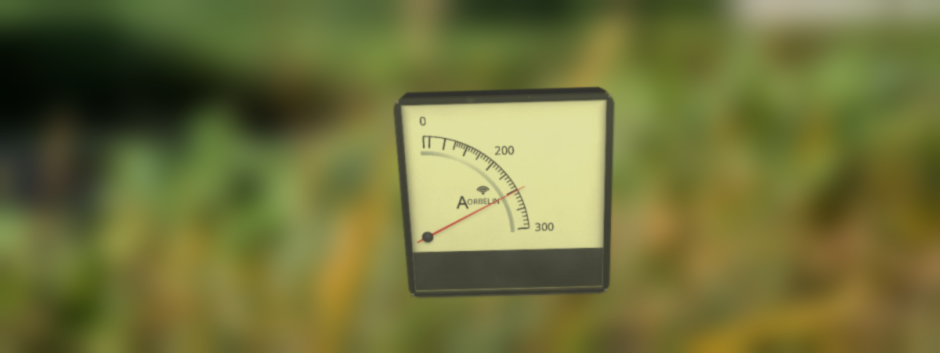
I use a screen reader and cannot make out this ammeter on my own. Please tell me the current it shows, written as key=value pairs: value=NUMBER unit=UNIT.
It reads value=250 unit=A
